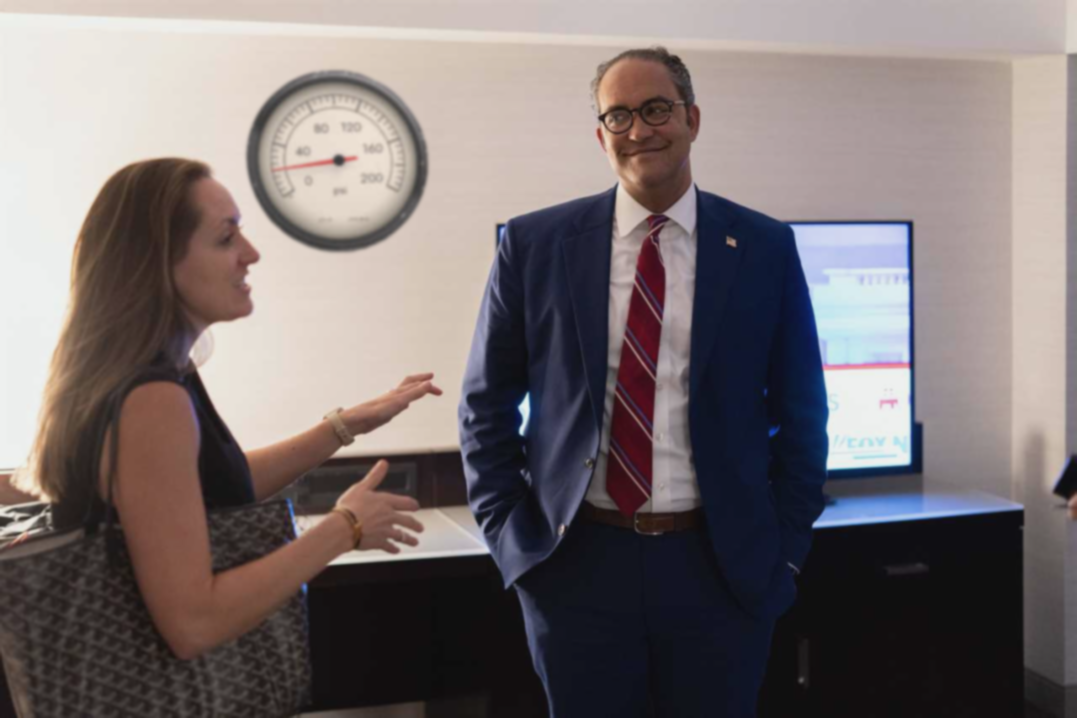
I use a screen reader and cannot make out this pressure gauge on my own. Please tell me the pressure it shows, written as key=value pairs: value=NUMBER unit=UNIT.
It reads value=20 unit=psi
